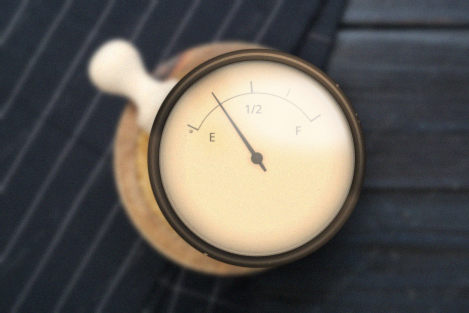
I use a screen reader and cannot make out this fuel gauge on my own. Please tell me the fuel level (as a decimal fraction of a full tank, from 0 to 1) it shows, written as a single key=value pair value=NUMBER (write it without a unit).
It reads value=0.25
